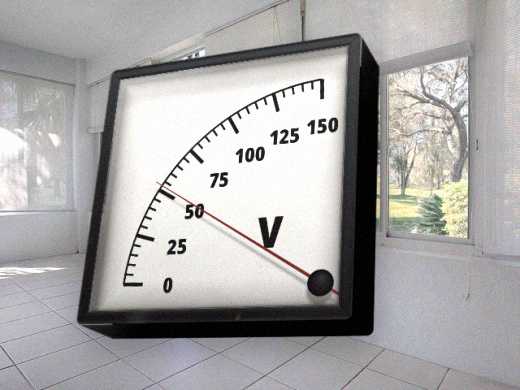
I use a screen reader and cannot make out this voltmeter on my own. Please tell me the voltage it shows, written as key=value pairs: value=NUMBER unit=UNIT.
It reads value=52.5 unit=V
